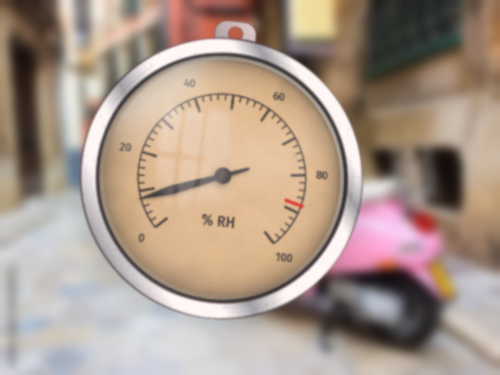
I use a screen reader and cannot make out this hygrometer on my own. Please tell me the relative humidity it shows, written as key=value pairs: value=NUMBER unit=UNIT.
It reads value=8 unit=%
